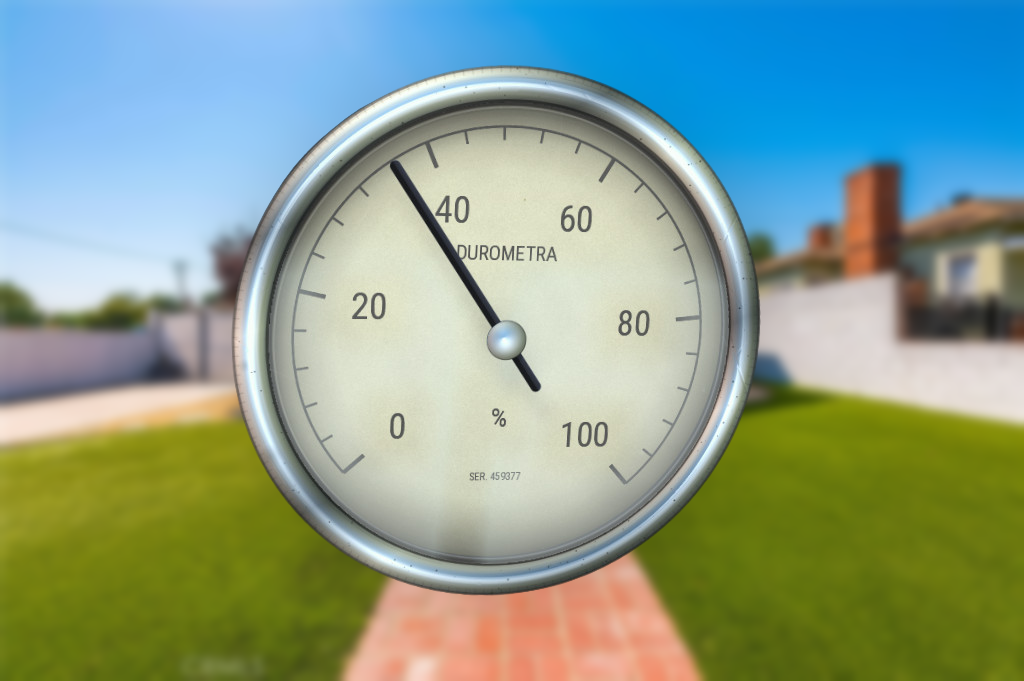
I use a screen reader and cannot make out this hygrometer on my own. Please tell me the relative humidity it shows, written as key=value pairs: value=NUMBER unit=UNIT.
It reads value=36 unit=%
